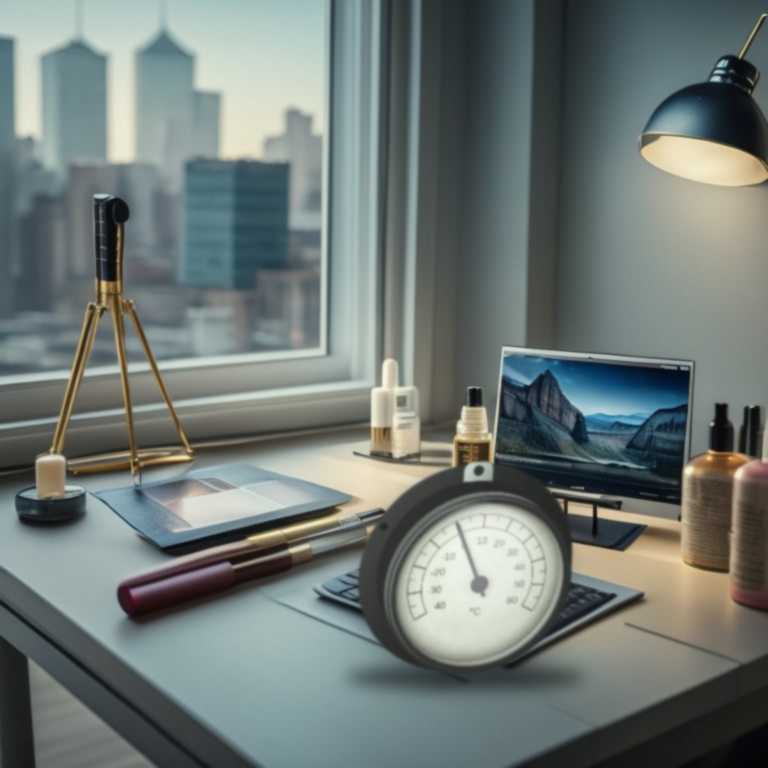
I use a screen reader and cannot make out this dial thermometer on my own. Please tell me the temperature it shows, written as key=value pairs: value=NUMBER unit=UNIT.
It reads value=0 unit=°C
